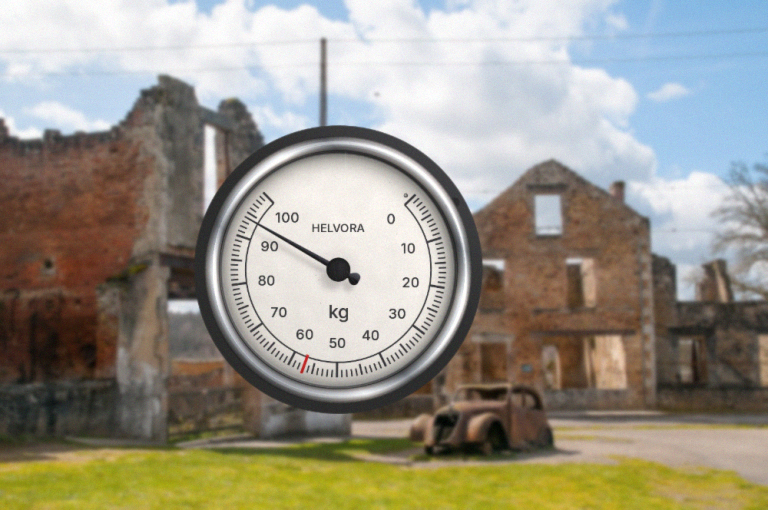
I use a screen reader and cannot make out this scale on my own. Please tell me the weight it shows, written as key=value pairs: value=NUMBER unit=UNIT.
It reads value=94 unit=kg
